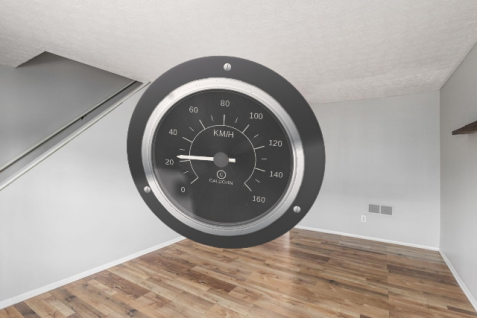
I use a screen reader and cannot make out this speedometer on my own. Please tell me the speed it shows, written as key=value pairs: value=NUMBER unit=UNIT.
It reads value=25 unit=km/h
